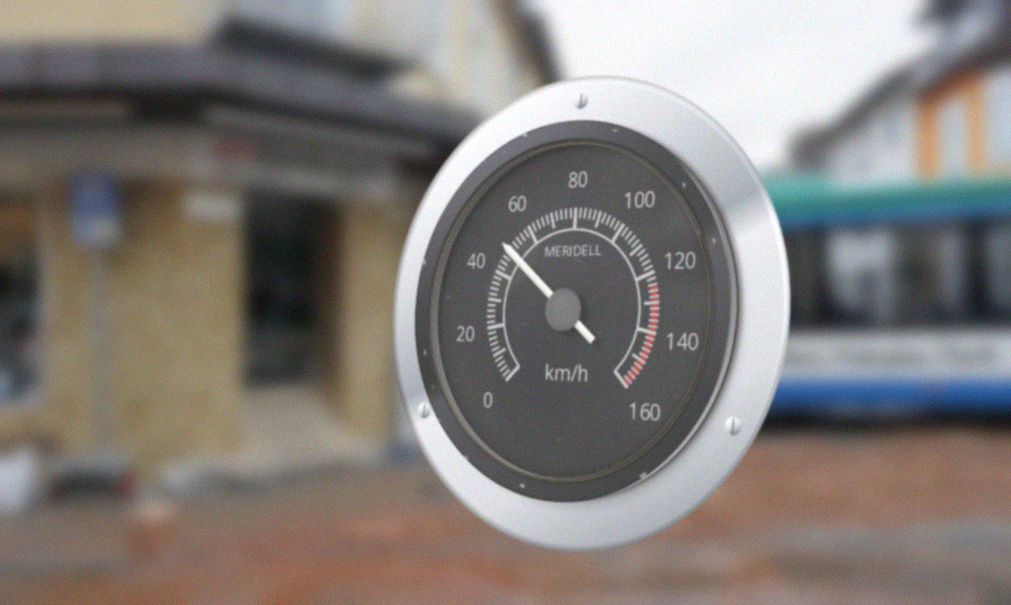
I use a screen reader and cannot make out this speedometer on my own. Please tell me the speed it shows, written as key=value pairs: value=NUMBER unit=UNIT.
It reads value=50 unit=km/h
